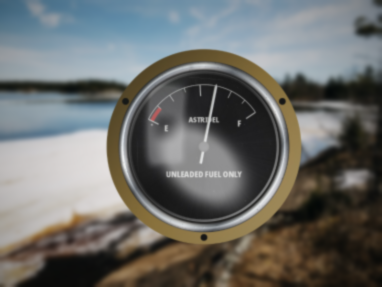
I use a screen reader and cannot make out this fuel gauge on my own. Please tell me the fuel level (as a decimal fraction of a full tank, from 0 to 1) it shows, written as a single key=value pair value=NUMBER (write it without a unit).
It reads value=0.625
